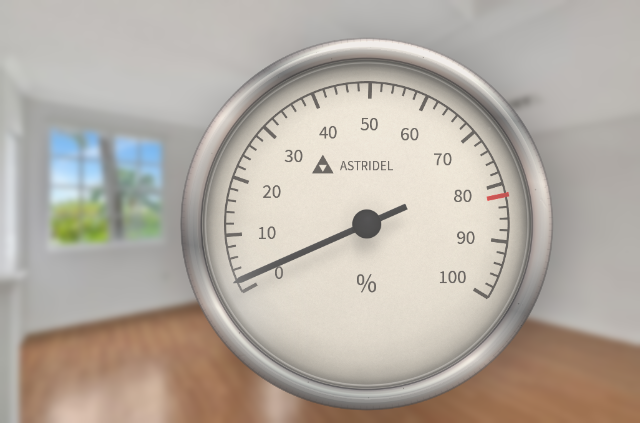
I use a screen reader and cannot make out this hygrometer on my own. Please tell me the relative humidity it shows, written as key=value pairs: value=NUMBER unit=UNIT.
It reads value=2 unit=%
